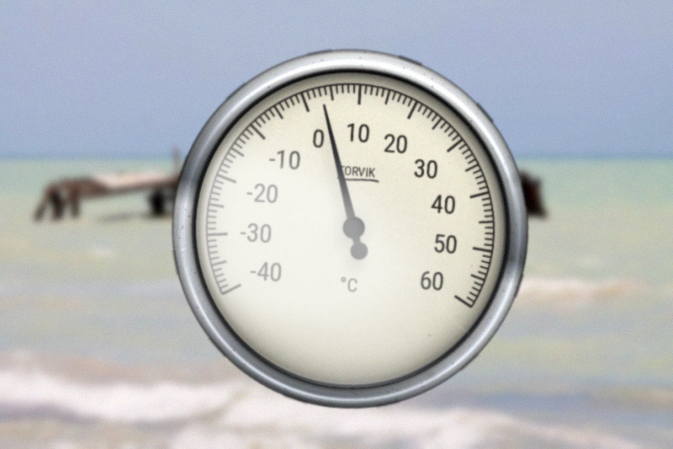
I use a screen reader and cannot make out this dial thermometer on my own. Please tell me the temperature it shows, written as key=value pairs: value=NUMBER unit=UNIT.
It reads value=3 unit=°C
